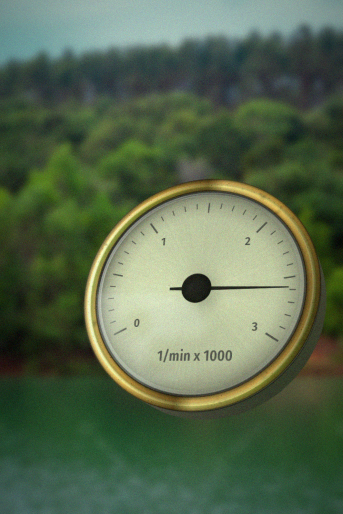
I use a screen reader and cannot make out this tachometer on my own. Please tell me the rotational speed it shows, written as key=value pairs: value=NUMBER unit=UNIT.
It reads value=2600 unit=rpm
